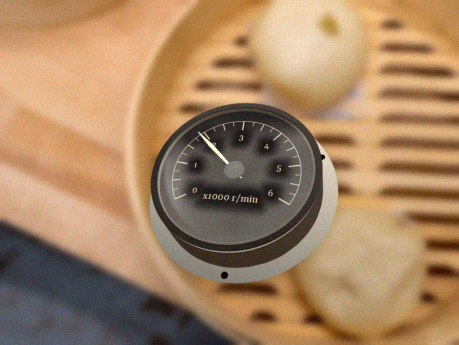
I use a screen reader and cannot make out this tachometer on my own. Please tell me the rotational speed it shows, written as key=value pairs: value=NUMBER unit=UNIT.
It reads value=1875 unit=rpm
